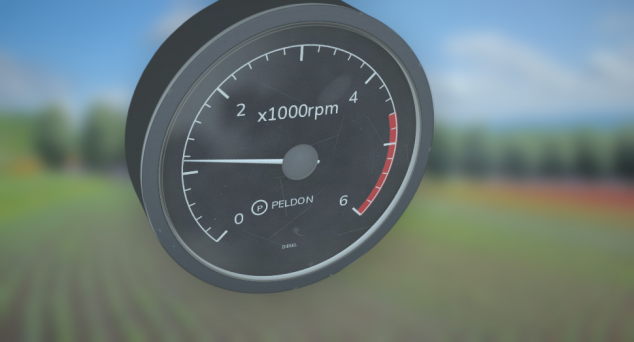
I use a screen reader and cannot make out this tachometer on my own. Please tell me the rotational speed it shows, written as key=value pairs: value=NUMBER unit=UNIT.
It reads value=1200 unit=rpm
